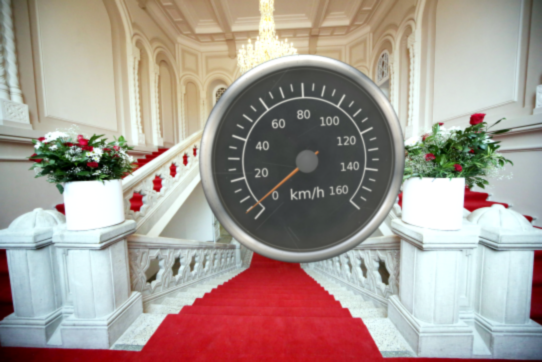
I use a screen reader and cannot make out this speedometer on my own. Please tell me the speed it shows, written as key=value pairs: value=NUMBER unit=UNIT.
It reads value=5 unit=km/h
